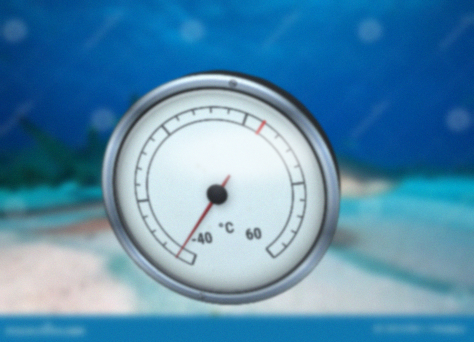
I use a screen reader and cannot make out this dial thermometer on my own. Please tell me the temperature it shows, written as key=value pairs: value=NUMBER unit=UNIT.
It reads value=-36 unit=°C
